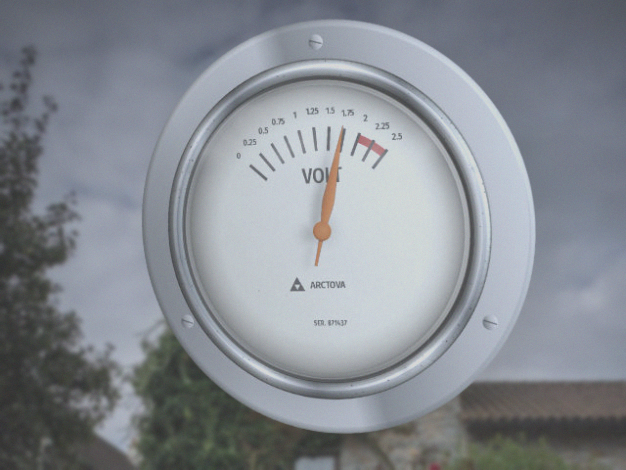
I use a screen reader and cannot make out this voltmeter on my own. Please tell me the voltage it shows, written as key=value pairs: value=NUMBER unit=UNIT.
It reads value=1.75 unit=V
